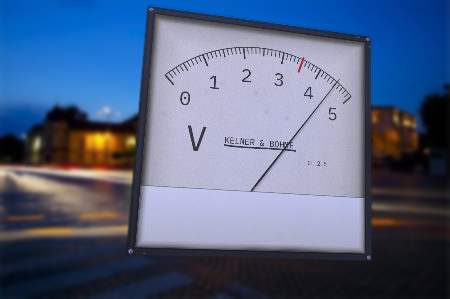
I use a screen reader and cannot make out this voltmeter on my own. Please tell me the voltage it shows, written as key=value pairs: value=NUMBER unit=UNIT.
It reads value=4.5 unit=V
